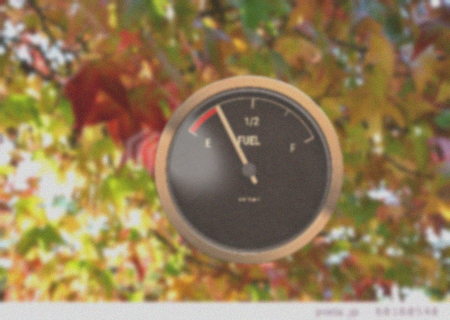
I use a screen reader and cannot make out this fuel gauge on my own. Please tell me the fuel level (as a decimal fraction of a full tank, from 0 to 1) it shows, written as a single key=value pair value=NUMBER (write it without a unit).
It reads value=0.25
